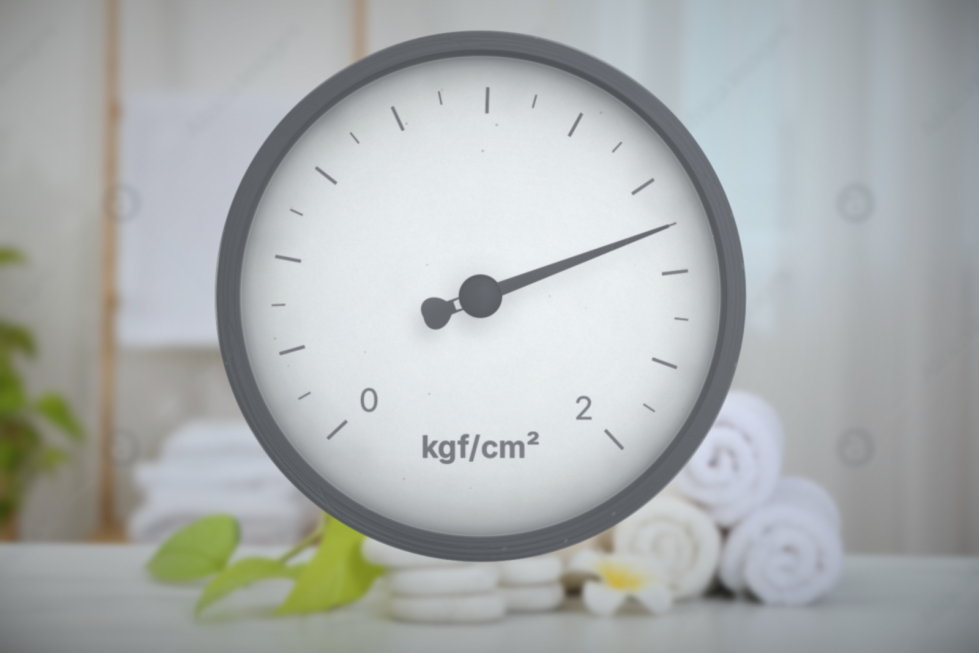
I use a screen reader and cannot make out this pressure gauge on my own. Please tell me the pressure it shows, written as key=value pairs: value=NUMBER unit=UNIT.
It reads value=1.5 unit=kg/cm²
